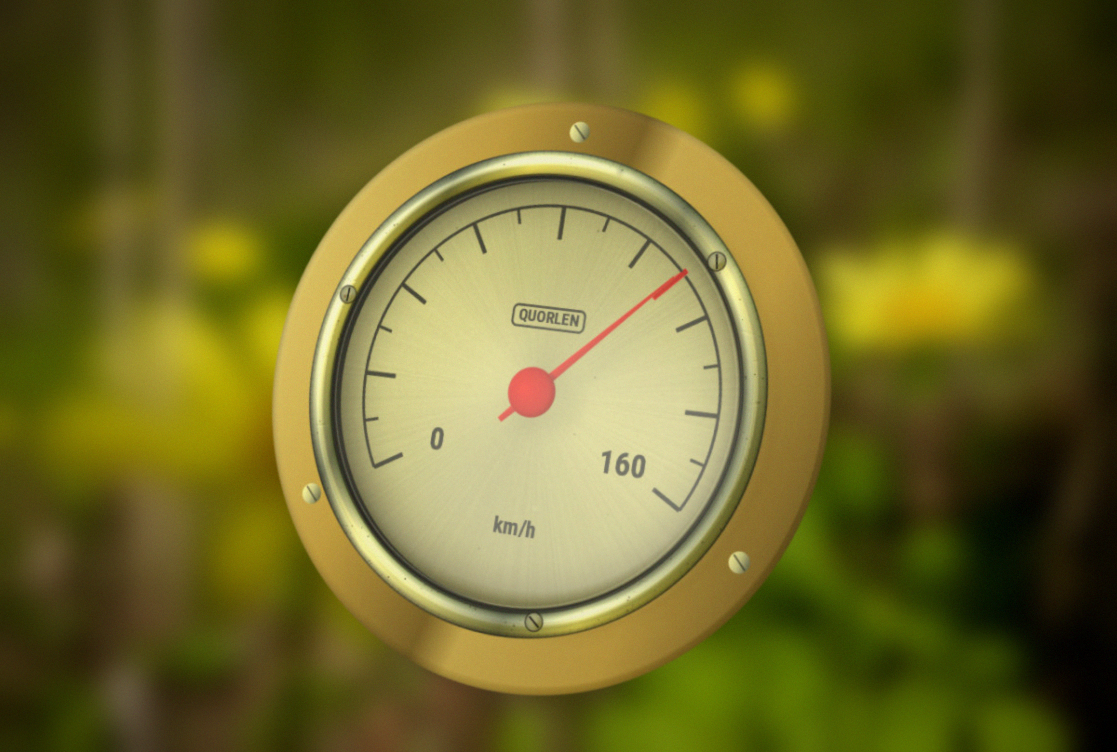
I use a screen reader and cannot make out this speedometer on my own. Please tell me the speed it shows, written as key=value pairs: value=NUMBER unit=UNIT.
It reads value=110 unit=km/h
